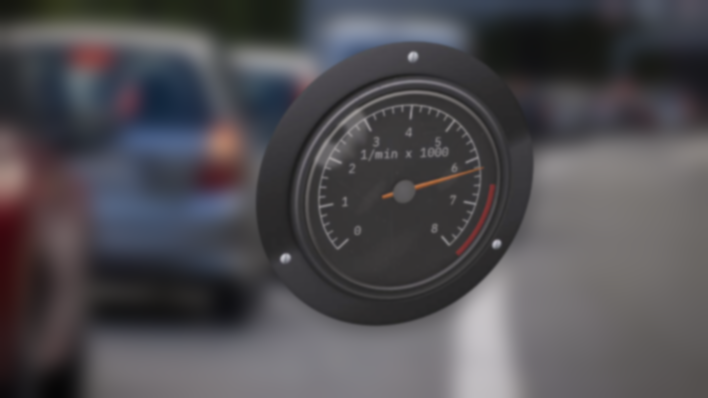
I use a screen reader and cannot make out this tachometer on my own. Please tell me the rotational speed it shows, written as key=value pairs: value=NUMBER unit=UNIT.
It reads value=6200 unit=rpm
